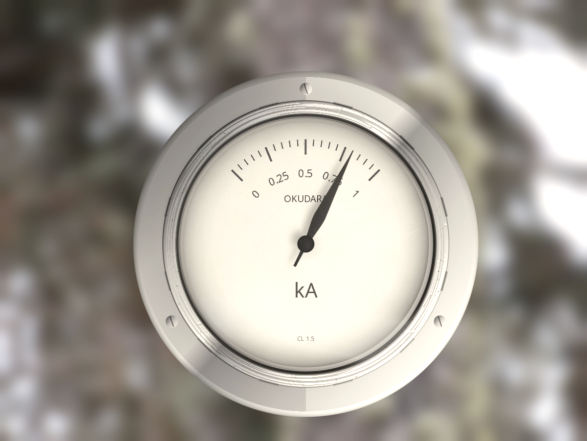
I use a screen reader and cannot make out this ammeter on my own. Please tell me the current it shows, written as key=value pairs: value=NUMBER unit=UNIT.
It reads value=0.8 unit=kA
